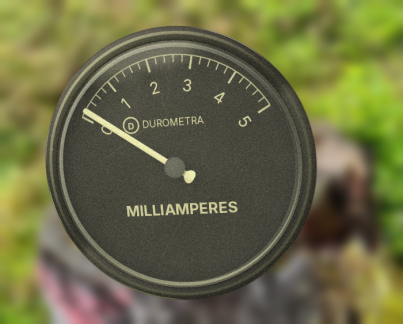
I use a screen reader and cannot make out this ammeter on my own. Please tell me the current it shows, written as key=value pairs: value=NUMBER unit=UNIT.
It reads value=0.2 unit=mA
